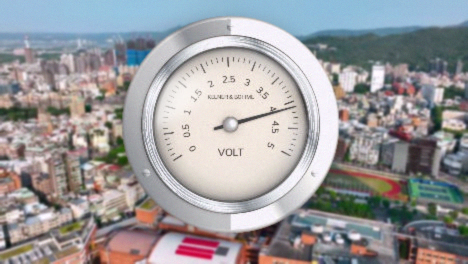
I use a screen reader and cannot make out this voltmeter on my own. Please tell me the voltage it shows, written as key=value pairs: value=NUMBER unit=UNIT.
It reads value=4.1 unit=V
